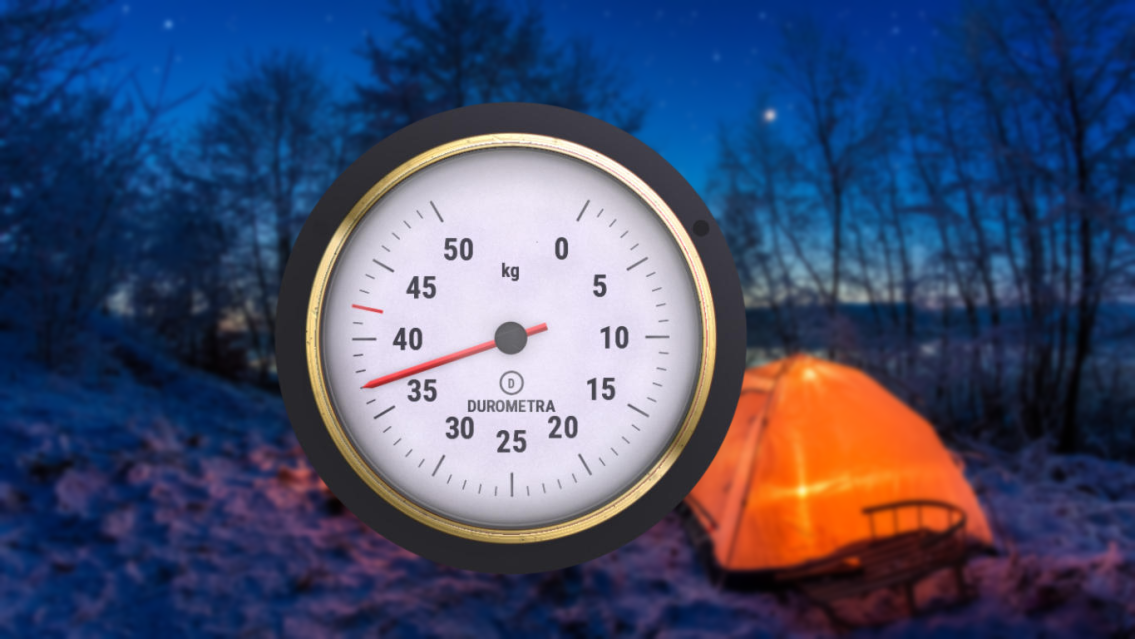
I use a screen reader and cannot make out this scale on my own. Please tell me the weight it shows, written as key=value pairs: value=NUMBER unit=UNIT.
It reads value=37 unit=kg
